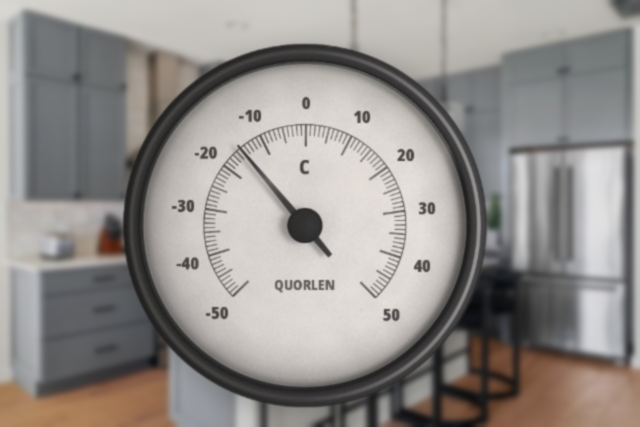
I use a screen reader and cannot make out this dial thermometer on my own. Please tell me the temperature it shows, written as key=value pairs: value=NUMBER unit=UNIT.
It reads value=-15 unit=°C
